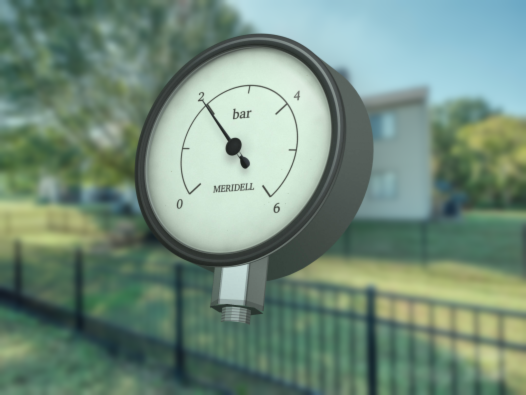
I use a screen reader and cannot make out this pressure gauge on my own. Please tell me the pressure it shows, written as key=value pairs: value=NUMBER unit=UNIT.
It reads value=2 unit=bar
